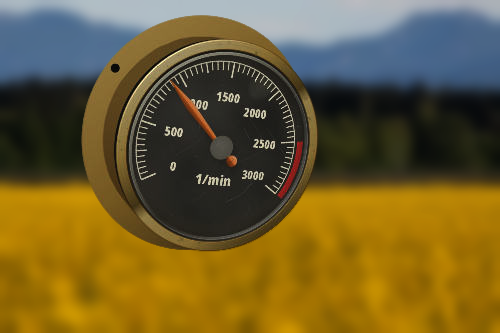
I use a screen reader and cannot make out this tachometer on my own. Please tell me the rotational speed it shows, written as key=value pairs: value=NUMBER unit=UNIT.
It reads value=900 unit=rpm
